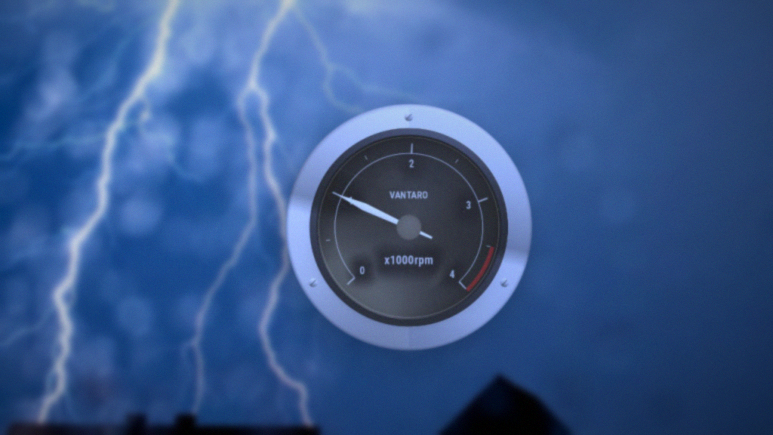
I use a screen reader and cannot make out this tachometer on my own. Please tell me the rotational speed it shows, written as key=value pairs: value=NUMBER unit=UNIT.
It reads value=1000 unit=rpm
